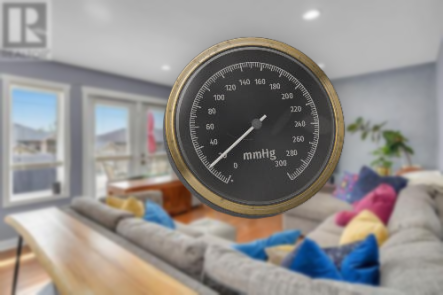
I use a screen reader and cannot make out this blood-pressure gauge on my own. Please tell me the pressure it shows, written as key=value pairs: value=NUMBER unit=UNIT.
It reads value=20 unit=mmHg
